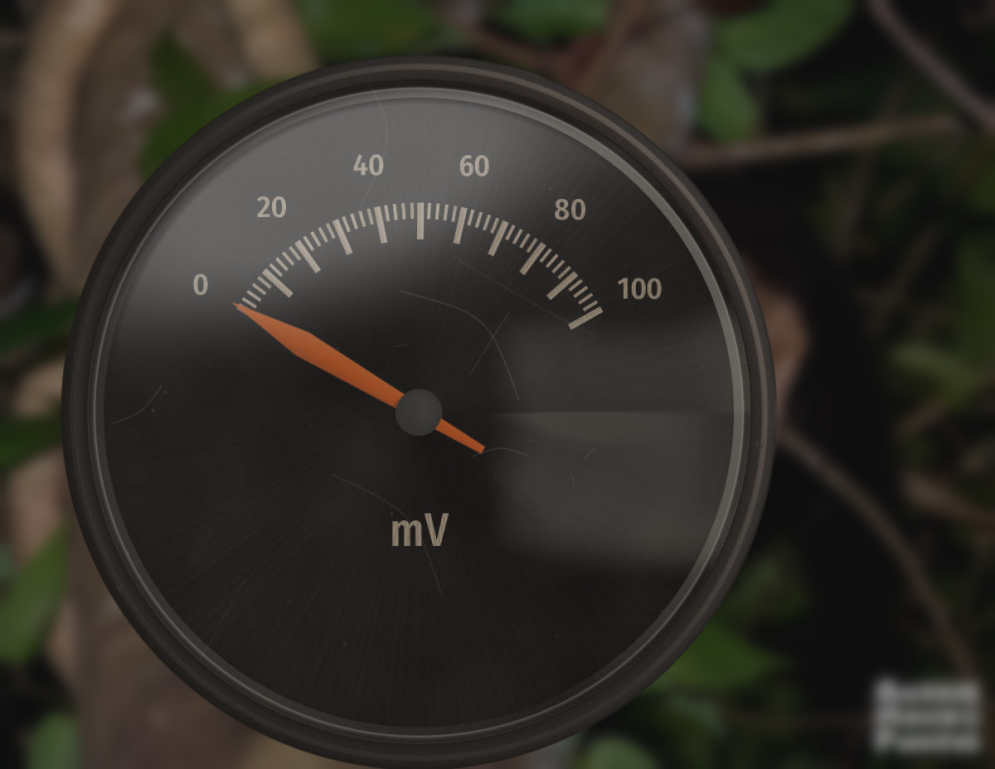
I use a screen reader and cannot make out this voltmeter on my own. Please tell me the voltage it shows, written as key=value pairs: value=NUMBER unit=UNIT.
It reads value=0 unit=mV
